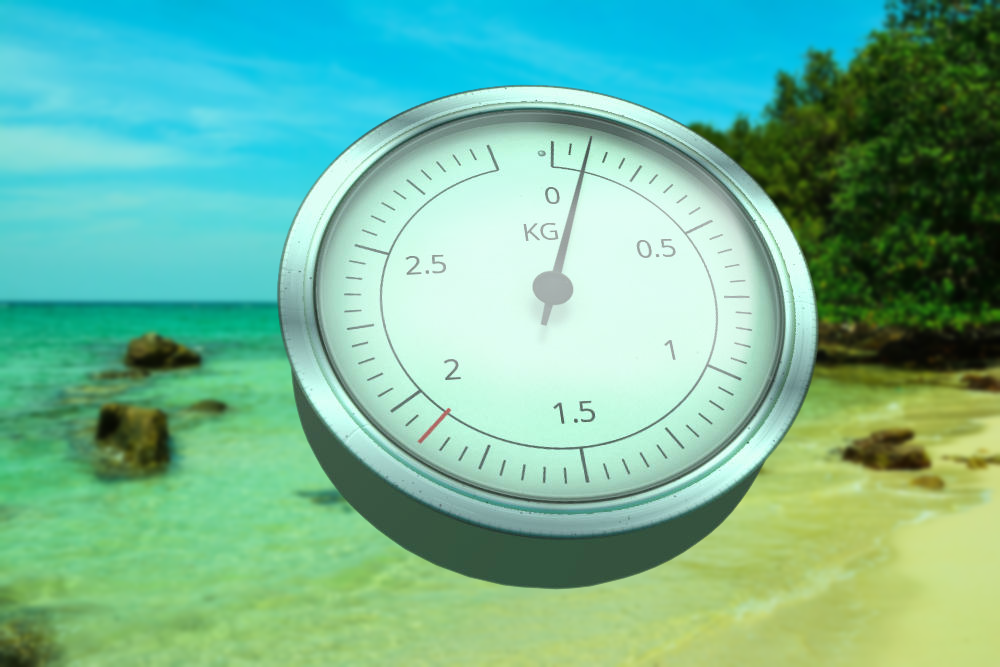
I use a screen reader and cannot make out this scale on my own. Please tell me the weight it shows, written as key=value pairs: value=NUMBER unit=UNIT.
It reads value=0.1 unit=kg
